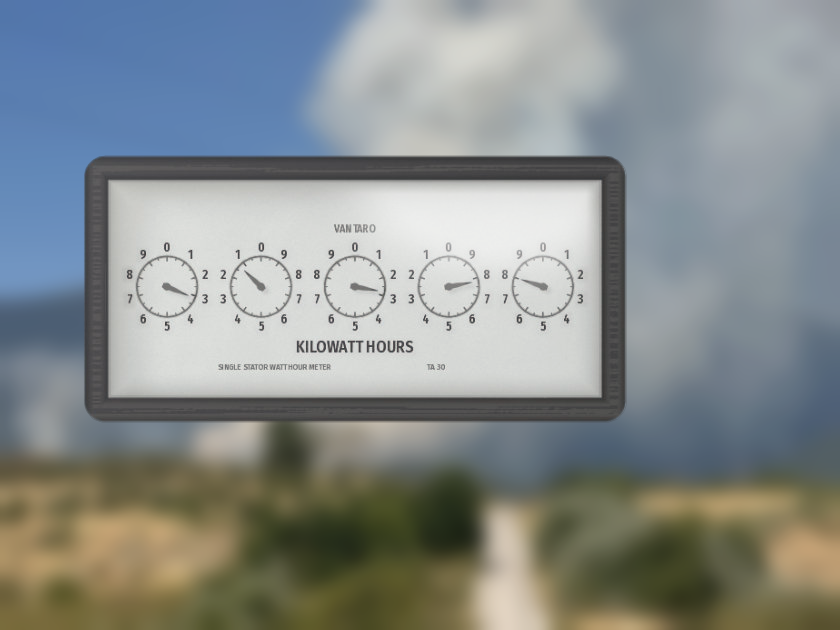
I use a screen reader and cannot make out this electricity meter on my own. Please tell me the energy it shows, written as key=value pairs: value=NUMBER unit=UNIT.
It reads value=31278 unit=kWh
